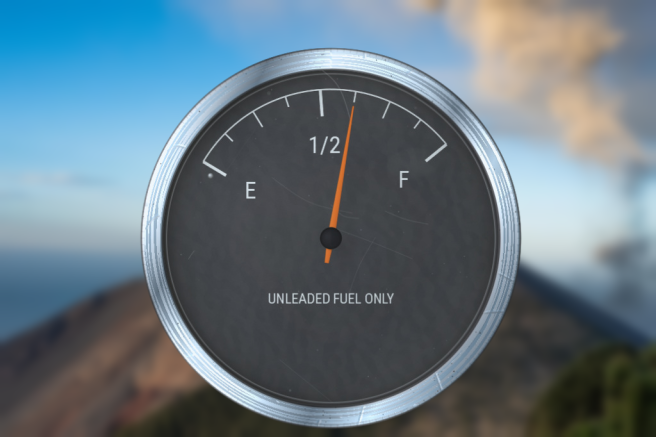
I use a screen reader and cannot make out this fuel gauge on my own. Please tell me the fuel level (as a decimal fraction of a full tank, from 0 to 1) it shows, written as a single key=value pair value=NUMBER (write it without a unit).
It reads value=0.625
